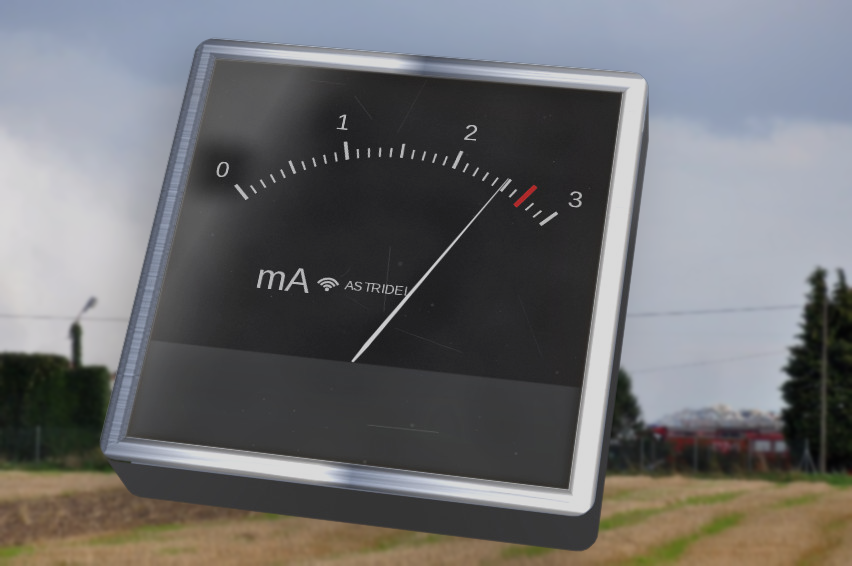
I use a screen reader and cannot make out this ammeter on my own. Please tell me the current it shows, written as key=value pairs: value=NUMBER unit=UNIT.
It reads value=2.5 unit=mA
